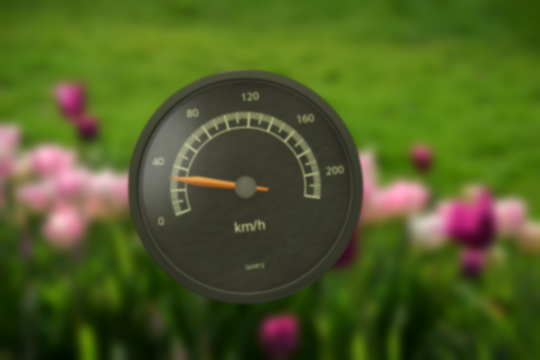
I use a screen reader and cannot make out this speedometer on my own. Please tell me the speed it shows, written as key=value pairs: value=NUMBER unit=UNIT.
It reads value=30 unit=km/h
